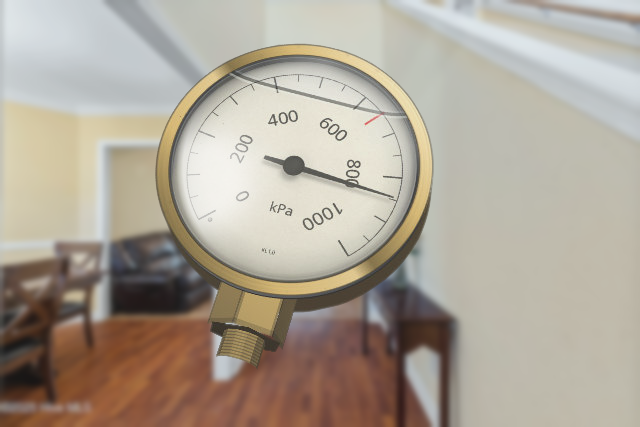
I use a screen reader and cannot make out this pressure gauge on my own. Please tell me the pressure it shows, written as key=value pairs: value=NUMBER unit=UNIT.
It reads value=850 unit=kPa
